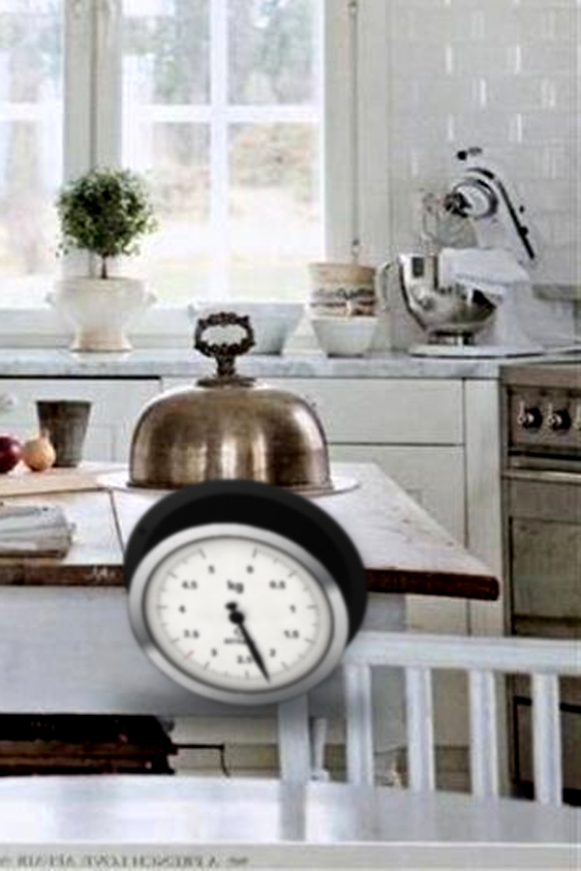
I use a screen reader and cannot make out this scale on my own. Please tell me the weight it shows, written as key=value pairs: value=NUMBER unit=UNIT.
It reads value=2.25 unit=kg
